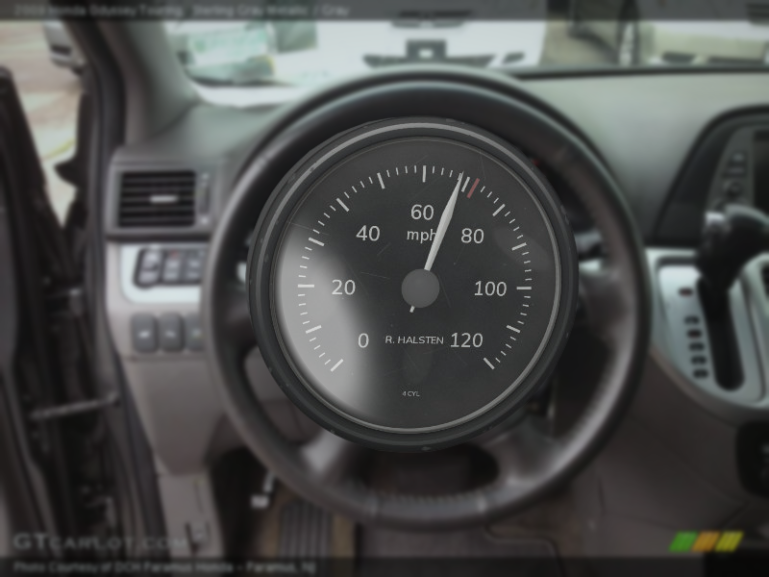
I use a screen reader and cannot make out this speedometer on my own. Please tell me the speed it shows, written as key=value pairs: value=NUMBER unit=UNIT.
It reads value=68 unit=mph
